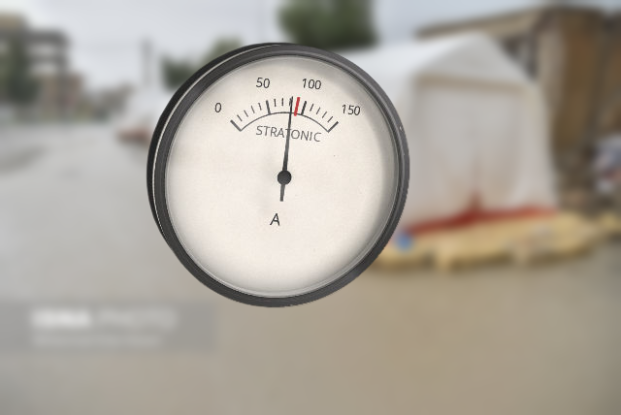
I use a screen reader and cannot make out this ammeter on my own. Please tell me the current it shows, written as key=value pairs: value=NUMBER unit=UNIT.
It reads value=80 unit=A
